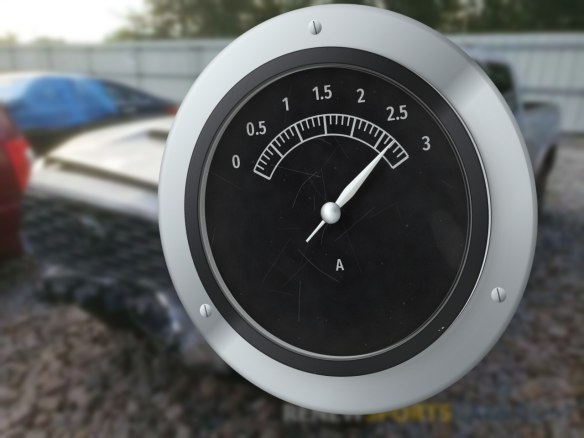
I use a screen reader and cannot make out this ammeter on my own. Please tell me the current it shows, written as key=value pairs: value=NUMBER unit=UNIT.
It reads value=2.7 unit=A
